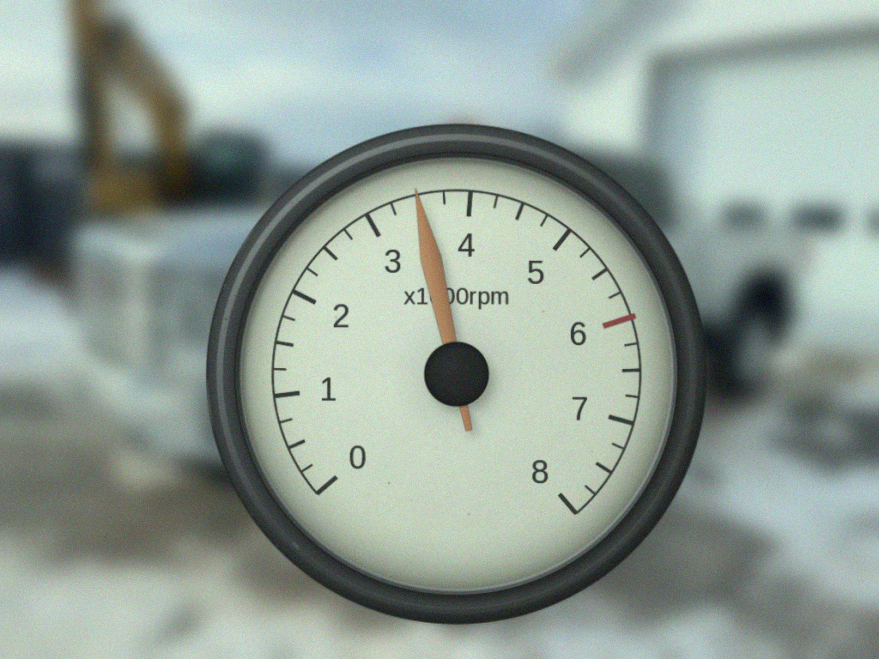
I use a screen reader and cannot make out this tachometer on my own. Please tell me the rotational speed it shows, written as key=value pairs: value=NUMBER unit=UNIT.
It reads value=3500 unit=rpm
